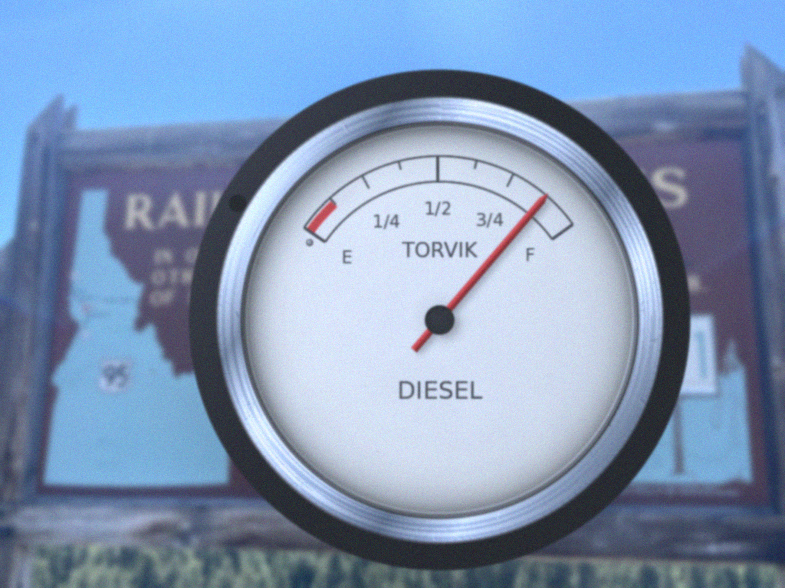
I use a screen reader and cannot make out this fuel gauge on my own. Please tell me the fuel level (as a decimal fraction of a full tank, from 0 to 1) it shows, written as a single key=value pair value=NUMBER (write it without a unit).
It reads value=0.875
